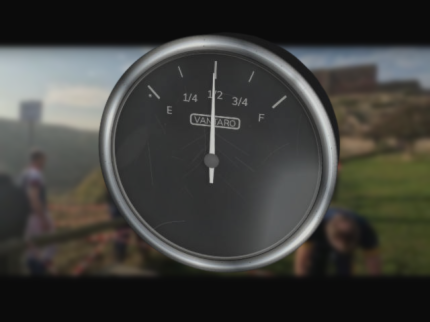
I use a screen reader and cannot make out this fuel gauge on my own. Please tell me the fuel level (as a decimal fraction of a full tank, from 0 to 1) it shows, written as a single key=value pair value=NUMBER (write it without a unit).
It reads value=0.5
